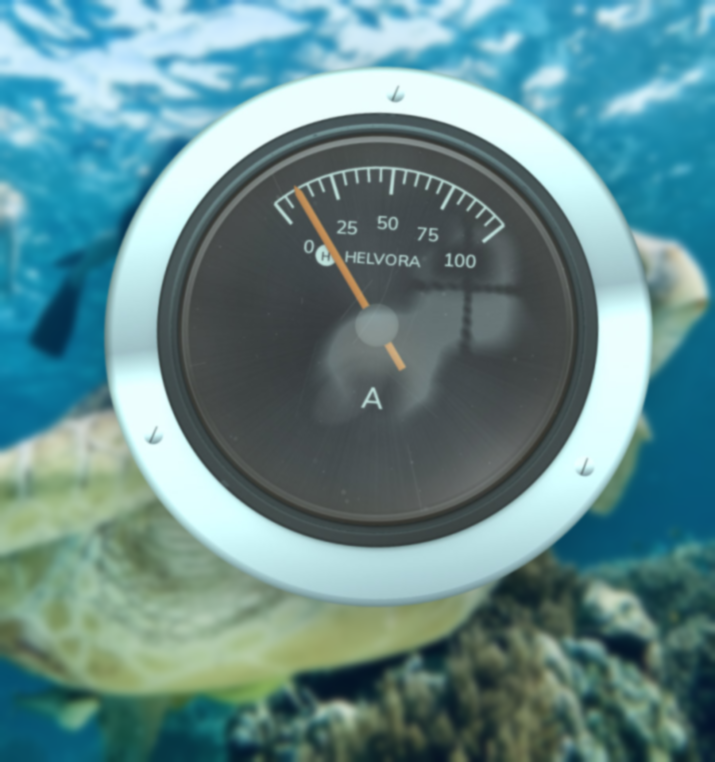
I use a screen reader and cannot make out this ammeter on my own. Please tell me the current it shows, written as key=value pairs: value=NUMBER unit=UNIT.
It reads value=10 unit=A
